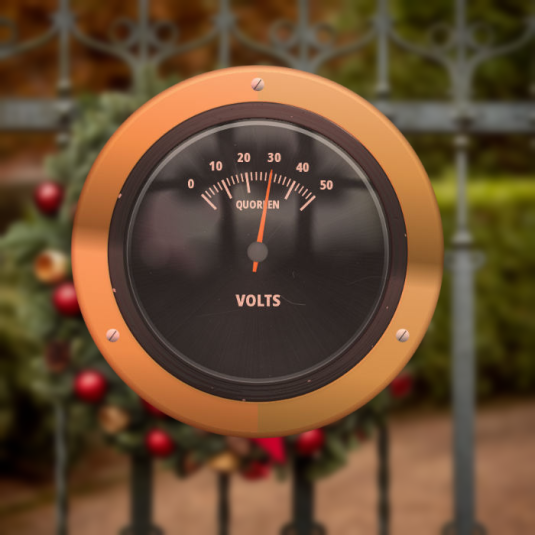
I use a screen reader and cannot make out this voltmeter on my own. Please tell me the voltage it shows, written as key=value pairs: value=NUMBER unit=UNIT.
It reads value=30 unit=V
